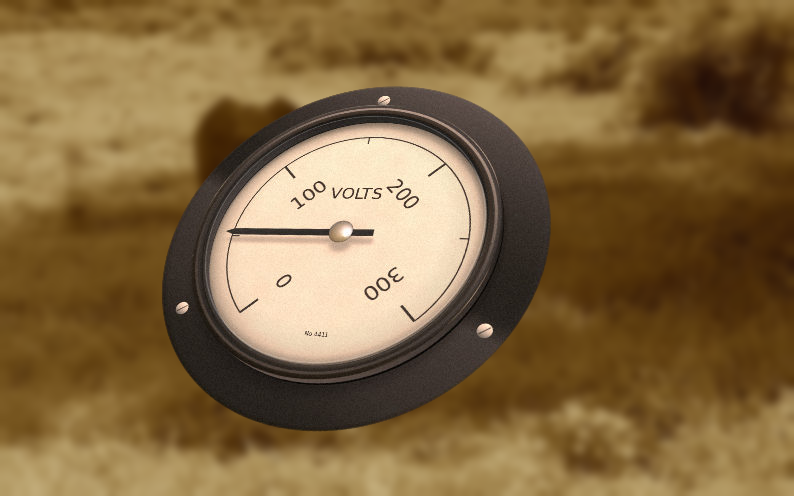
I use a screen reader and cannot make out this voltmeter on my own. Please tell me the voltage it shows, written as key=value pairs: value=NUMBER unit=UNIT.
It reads value=50 unit=V
